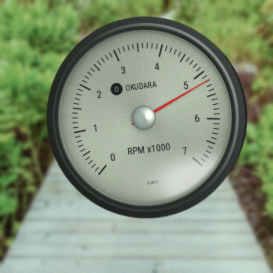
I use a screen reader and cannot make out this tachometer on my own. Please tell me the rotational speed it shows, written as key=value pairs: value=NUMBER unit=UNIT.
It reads value=5200 unit=rpm
